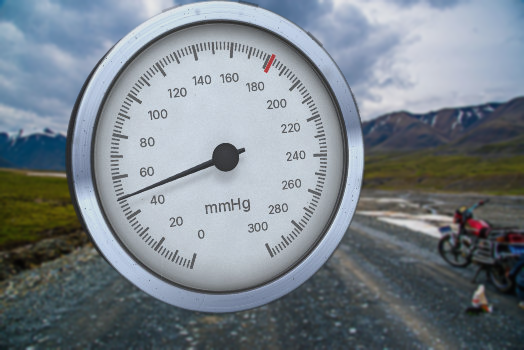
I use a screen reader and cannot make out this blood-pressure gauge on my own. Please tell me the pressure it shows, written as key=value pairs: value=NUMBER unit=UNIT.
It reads value=50 unit=mmHg
